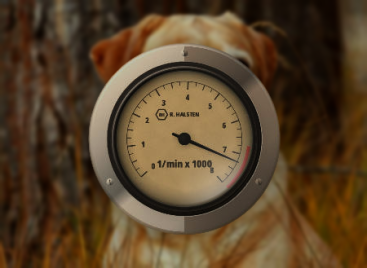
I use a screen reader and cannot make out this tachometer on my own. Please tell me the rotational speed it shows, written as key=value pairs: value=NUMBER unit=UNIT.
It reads value=7250 unit=rpm
